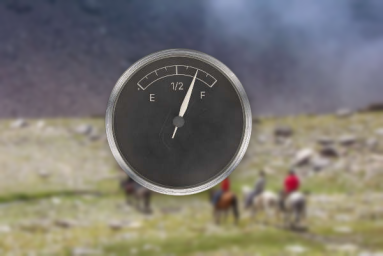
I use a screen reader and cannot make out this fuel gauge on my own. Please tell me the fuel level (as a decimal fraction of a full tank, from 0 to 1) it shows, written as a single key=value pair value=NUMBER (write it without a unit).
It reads value=0.75
